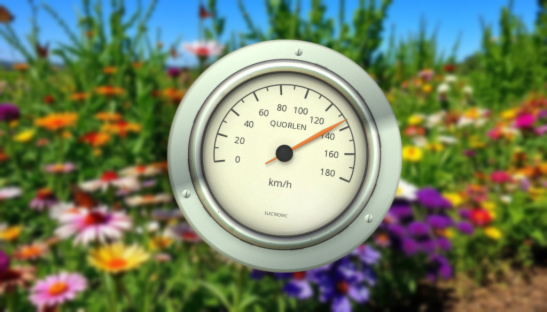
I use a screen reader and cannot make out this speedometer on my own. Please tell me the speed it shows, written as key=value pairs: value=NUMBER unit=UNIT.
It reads value=135 unit=km/h
